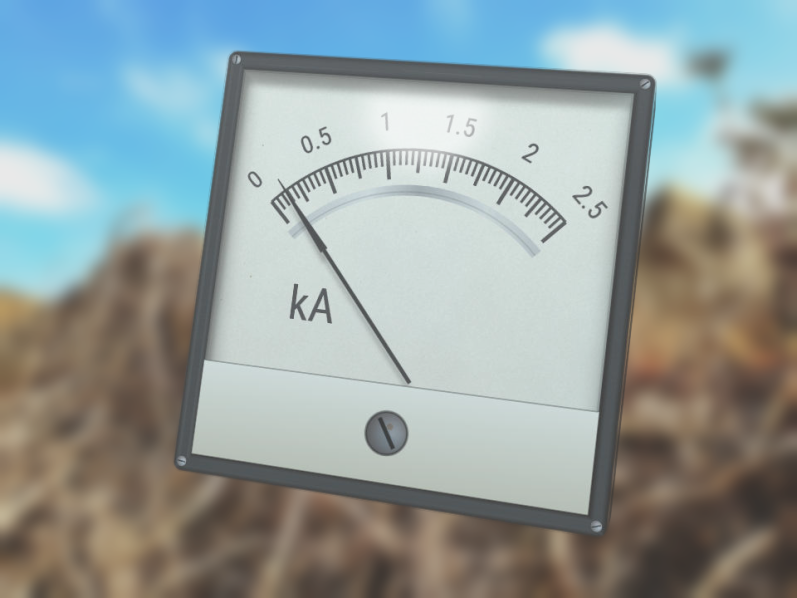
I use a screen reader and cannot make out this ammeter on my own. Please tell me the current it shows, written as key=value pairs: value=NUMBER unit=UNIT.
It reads value=0.15 unit=kA
